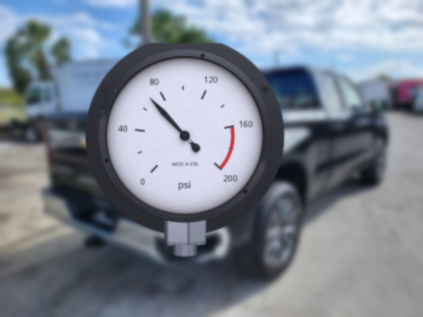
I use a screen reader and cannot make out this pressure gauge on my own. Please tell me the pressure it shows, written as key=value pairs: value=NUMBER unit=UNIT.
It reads value=70 unit=psi
